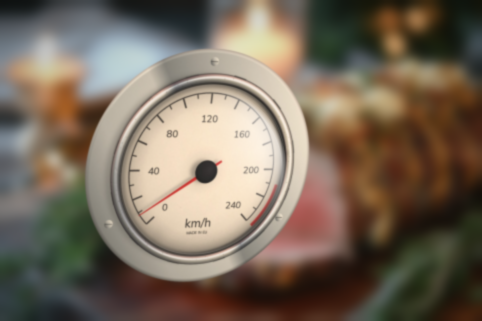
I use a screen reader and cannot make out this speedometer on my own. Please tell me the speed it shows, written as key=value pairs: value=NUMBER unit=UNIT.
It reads value=10 unit=km/h
